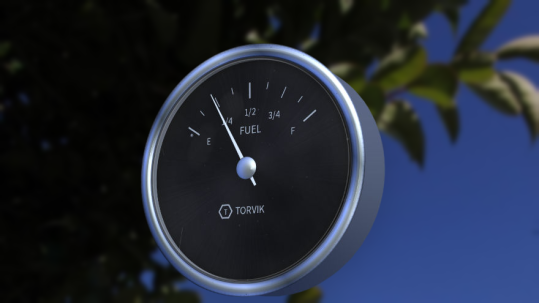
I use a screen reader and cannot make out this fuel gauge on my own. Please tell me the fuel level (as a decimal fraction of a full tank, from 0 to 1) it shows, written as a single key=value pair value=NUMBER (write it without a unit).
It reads value=0.25
